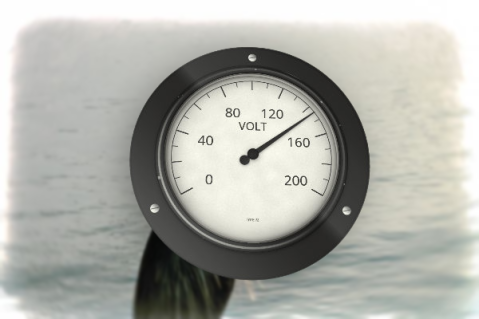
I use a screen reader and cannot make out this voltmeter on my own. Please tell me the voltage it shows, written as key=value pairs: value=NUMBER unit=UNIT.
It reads value=145 unit=V
